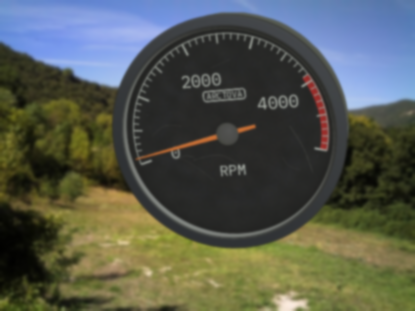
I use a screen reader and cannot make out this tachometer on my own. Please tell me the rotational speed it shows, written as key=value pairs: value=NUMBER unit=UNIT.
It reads value=100 unit=rpm
